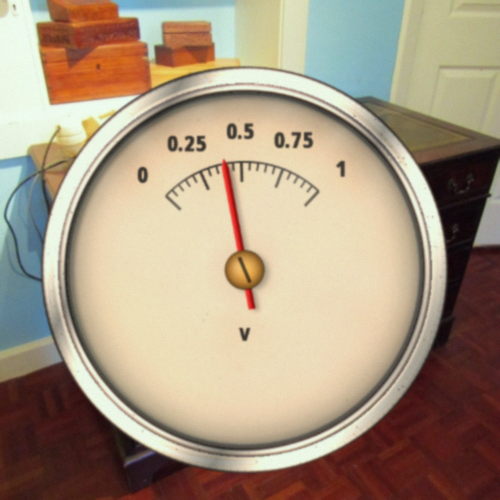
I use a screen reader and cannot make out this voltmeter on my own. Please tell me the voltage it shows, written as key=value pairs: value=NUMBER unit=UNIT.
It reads value=0.4 unit=V
